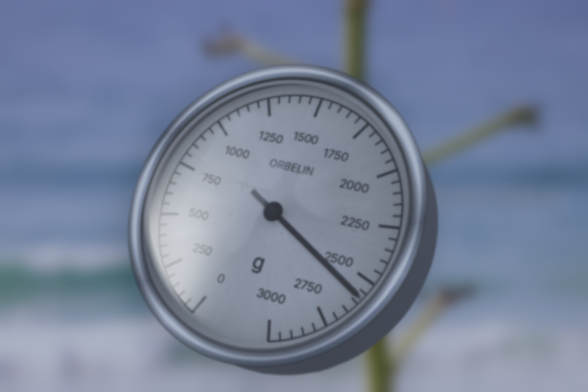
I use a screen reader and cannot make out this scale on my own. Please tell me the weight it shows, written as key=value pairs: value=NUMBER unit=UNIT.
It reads value=2575 unit=g
